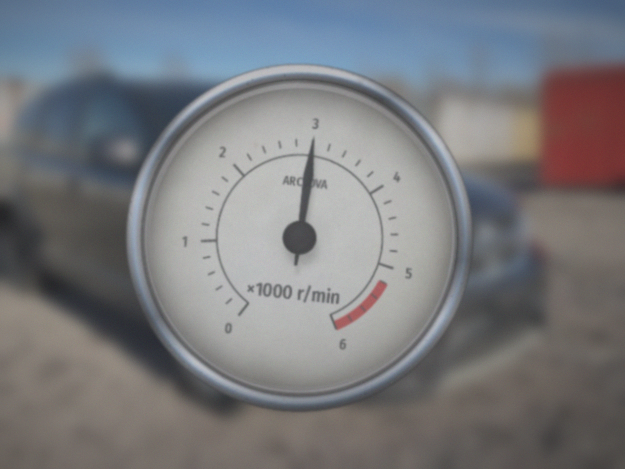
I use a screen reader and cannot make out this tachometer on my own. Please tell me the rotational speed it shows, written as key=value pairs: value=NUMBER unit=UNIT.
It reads value=3000 unit=rpm
